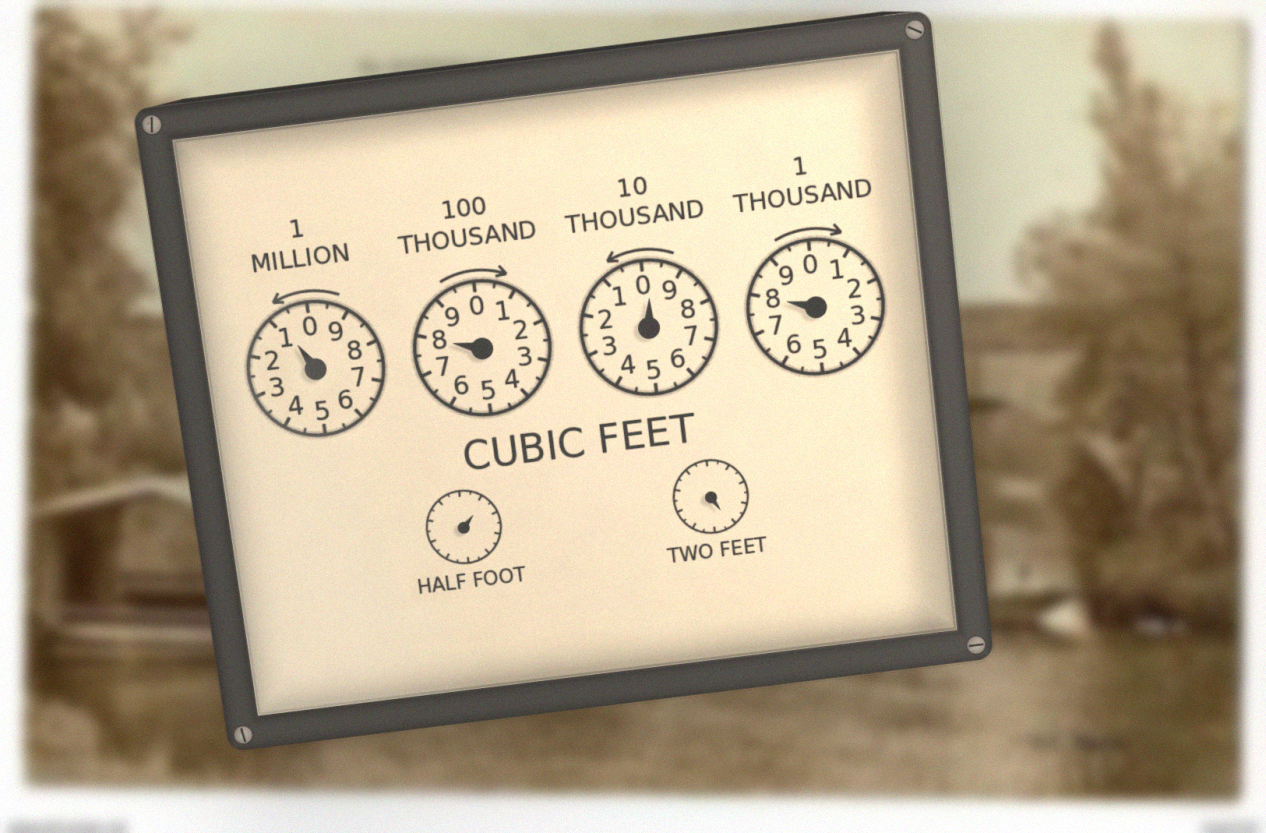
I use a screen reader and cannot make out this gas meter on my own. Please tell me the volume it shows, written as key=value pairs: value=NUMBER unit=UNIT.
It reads value=79800 unit=ft³
